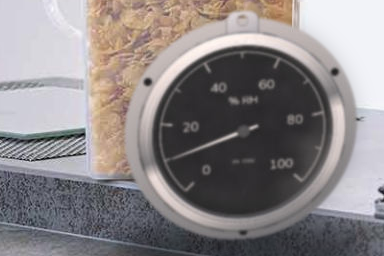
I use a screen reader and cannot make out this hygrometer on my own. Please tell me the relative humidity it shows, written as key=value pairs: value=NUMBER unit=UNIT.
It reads value=10 unit=%
